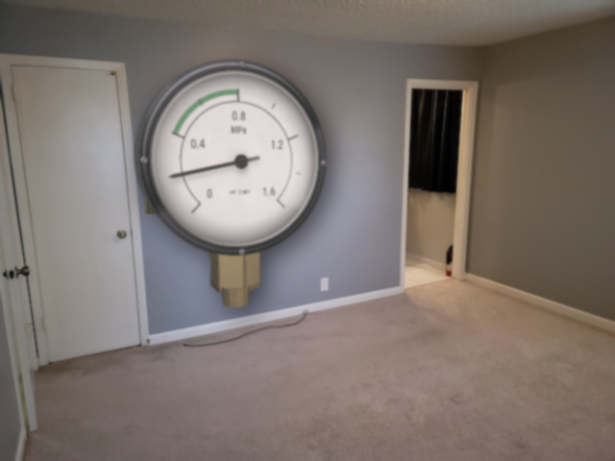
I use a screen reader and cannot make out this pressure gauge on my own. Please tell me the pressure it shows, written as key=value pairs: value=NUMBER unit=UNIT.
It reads value=0.2 unit=MPa
